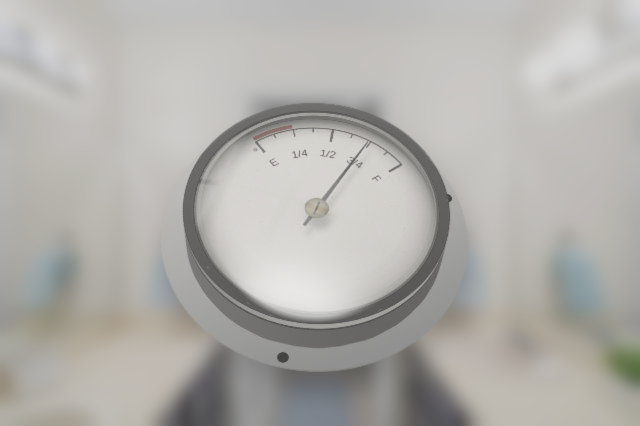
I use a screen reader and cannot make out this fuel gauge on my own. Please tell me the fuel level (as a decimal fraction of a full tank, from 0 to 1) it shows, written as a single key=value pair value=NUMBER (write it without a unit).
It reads value=0.75
